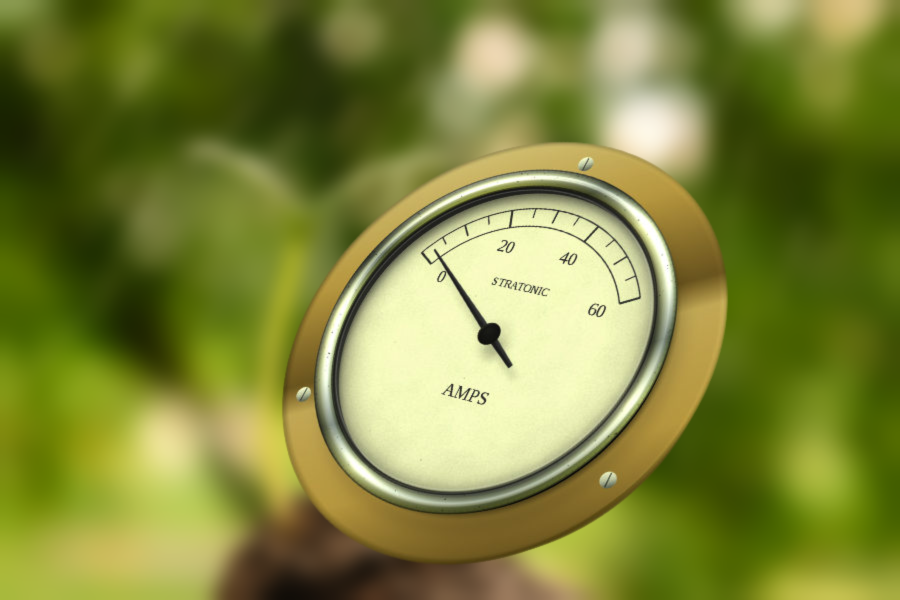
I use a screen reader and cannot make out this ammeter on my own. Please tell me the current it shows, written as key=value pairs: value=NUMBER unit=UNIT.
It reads value=2.5 unit=A
